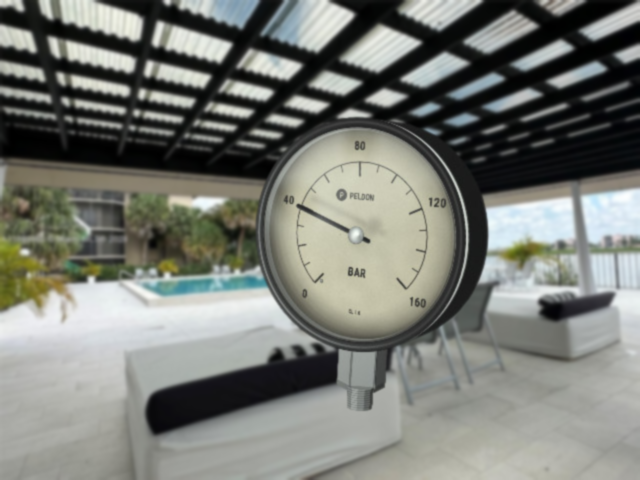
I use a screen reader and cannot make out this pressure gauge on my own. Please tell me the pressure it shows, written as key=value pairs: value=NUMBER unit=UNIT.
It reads value=40 unit=bar
